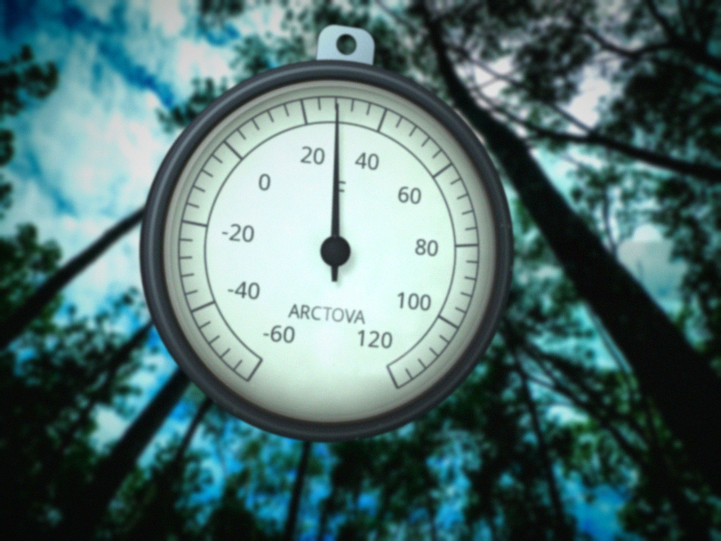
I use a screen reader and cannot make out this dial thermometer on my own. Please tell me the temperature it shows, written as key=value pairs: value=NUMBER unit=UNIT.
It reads value=28 unit=°F
